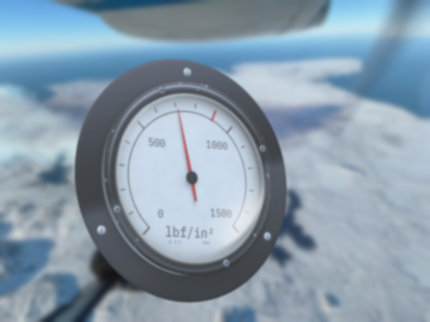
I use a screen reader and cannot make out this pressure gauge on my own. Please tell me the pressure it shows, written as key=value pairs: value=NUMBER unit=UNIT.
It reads value=700 unit=psi
